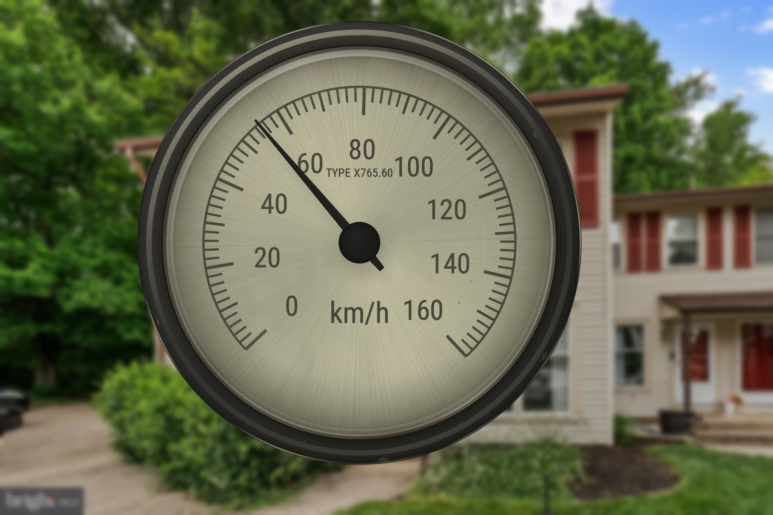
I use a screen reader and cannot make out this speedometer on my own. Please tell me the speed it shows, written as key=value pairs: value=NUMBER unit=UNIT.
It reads value=55 unit=km/h
